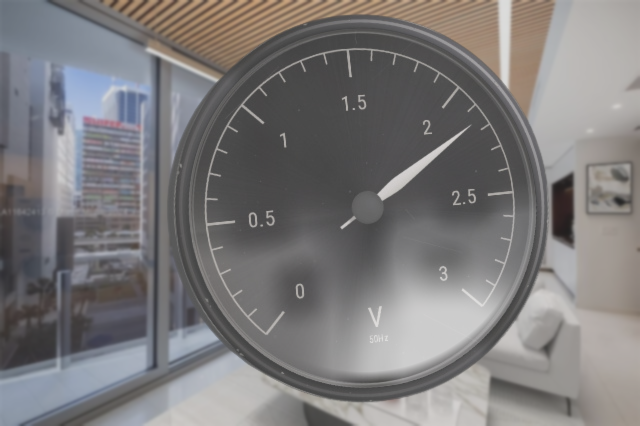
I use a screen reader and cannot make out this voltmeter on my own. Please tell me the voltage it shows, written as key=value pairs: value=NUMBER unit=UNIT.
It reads value=2.15 unit=V
